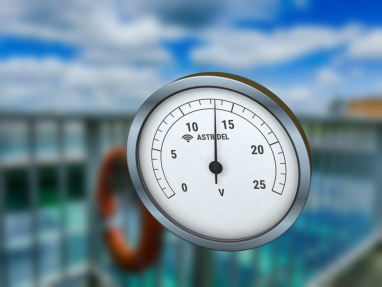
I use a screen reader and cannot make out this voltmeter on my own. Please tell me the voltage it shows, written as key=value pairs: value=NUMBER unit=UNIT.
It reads value=13.5 unit=V
